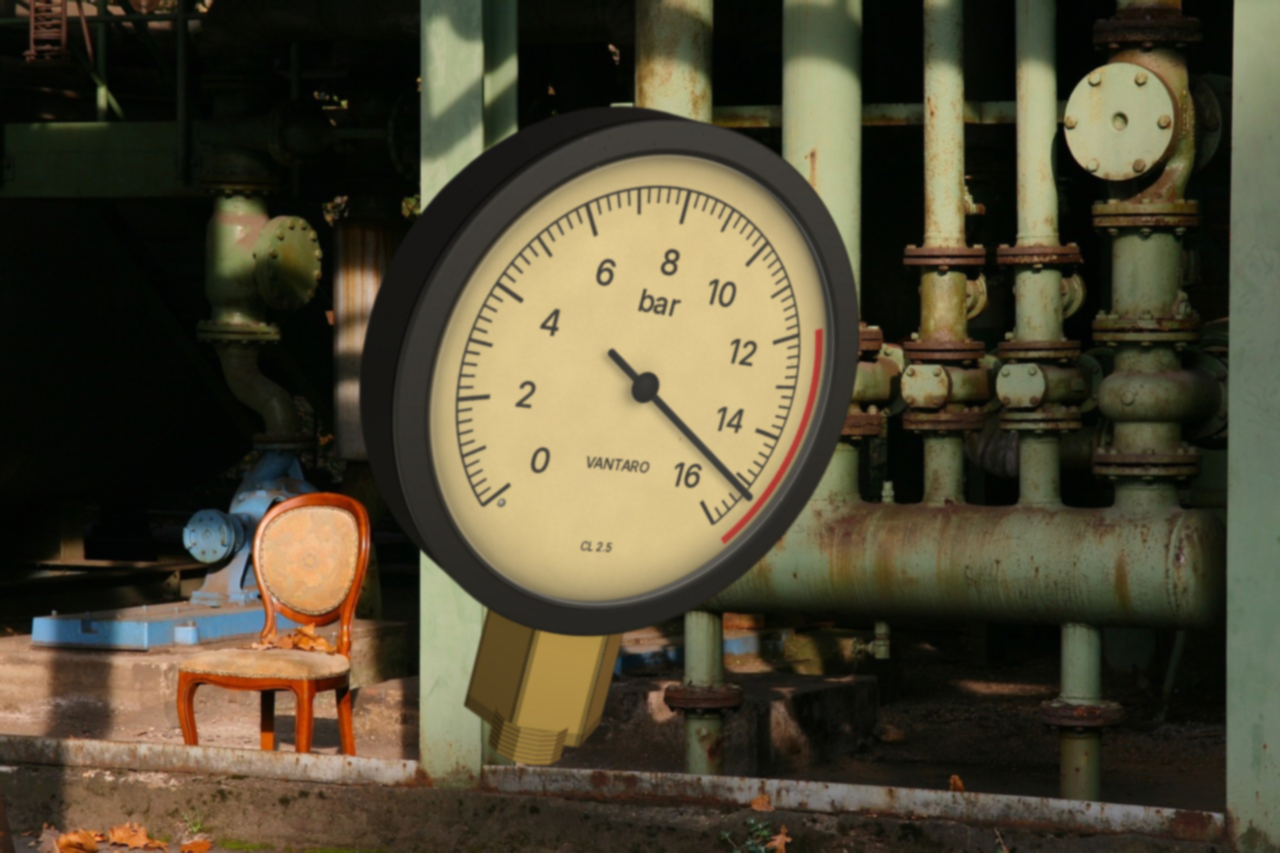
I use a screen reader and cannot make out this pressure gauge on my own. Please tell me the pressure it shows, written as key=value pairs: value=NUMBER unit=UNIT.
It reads value=15.2 unit=bar
